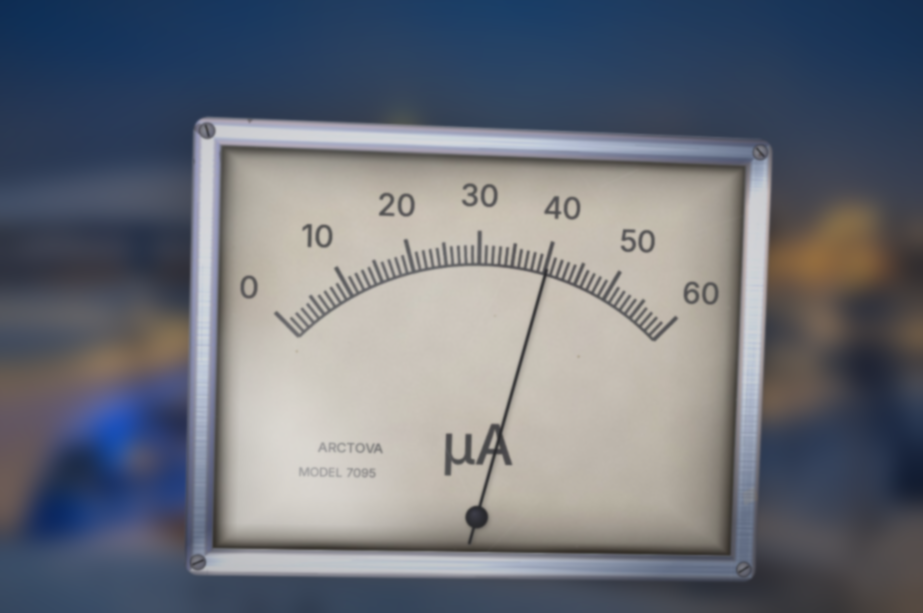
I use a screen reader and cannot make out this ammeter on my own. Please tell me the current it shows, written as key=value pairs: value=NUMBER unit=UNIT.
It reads value=40 unit=µA
